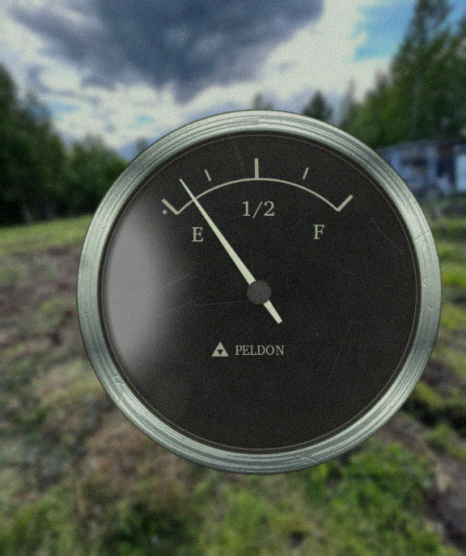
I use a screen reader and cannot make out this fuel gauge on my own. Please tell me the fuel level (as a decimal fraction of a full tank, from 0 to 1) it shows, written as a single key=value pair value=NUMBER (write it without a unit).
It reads value=0.125
